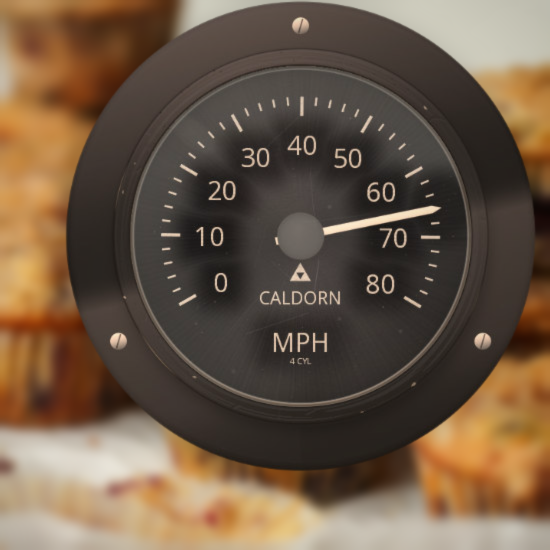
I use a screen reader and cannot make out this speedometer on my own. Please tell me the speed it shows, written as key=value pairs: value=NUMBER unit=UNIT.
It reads value=66 unit=mph
